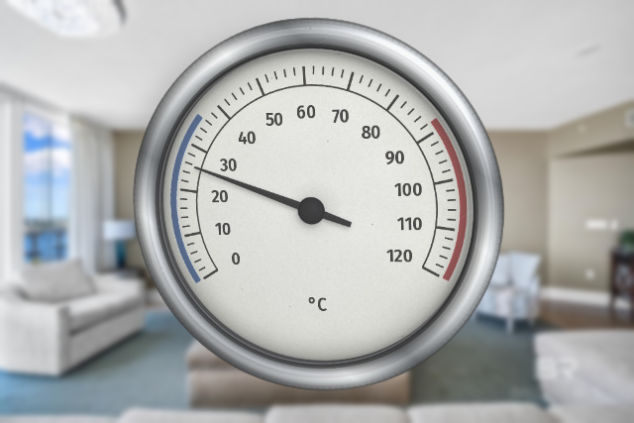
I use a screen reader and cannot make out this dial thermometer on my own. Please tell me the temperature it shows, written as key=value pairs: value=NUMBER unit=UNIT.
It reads value=26 unit=°C
